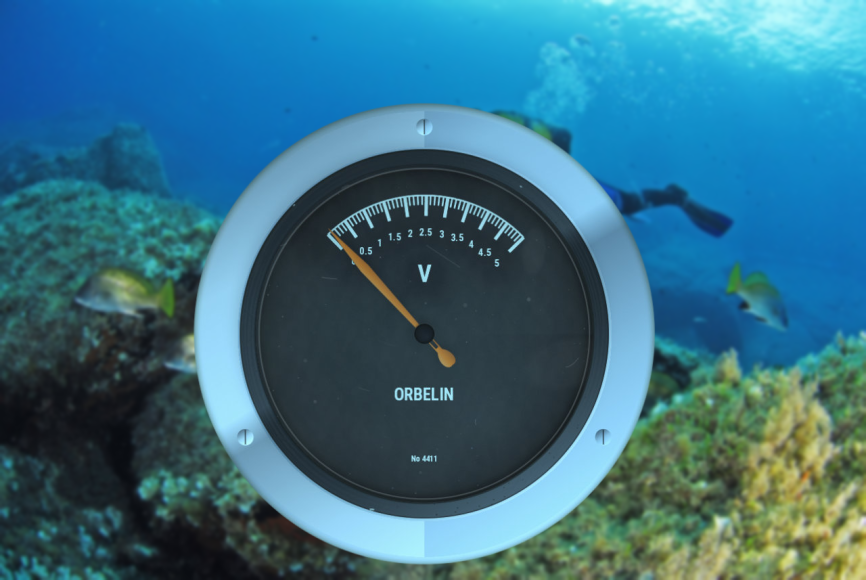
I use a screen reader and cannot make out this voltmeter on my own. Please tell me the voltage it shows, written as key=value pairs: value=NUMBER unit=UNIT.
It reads value=0.1 unit=V
